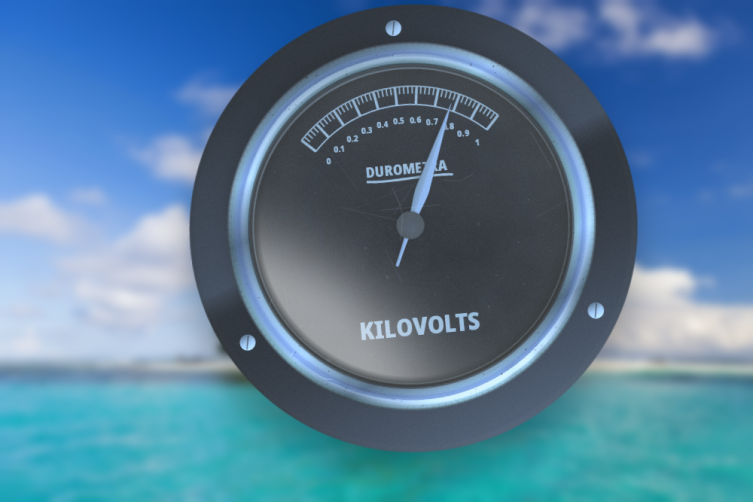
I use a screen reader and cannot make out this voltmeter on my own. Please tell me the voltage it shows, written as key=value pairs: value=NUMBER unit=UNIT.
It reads value=0.78 unit=kV
